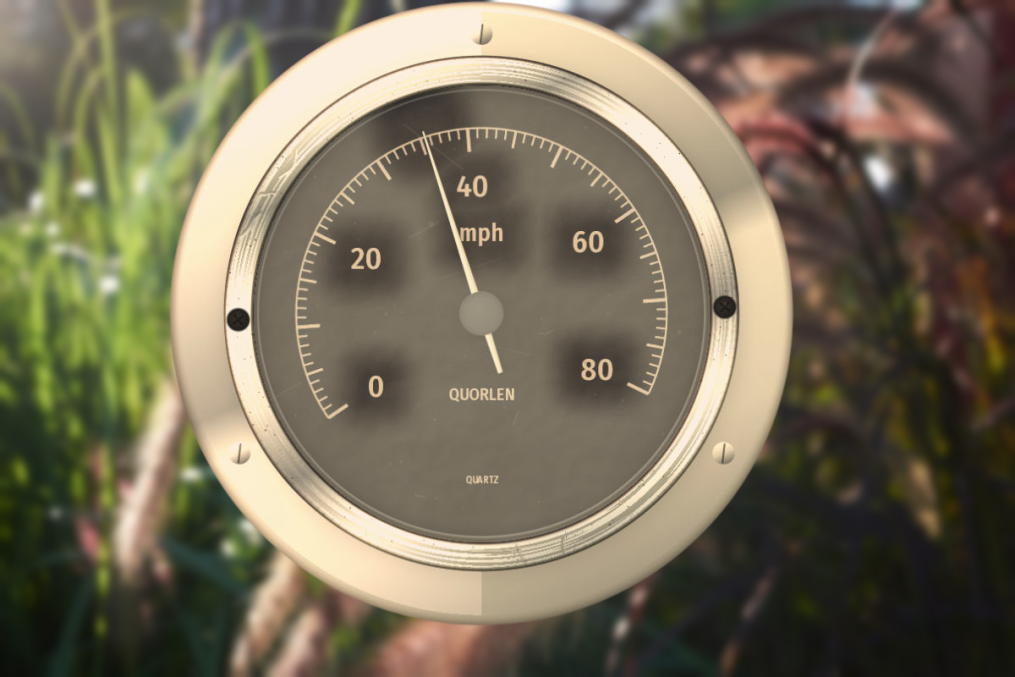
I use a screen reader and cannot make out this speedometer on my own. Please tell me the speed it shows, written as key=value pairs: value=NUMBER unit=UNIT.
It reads value=35.5 unit=mph
